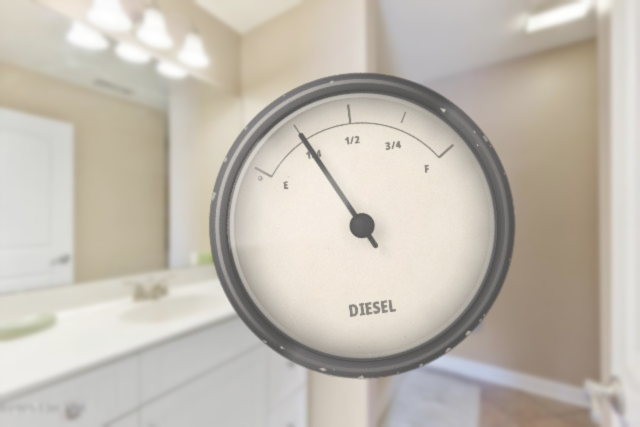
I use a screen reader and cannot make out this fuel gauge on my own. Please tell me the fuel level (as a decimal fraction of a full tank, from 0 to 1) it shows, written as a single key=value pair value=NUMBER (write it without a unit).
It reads value=0.25
